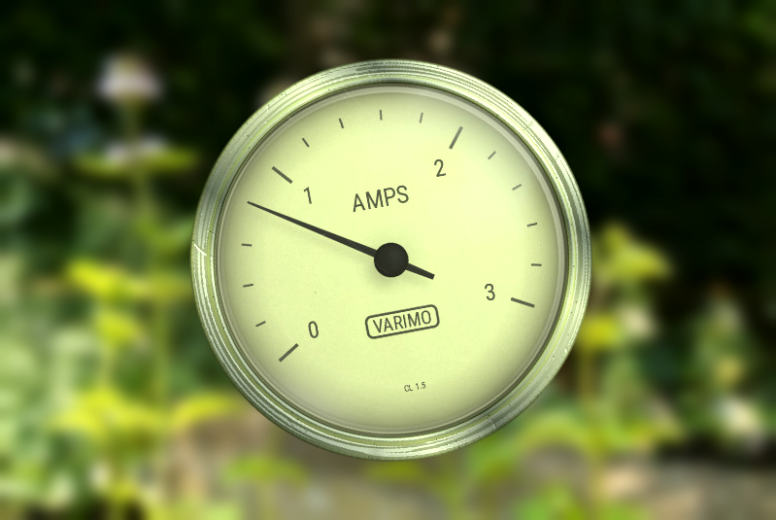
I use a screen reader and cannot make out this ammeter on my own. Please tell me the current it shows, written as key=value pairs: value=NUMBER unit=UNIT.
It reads value=0.8 unit=A
